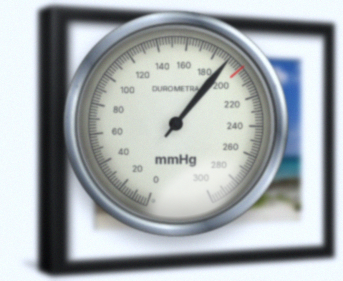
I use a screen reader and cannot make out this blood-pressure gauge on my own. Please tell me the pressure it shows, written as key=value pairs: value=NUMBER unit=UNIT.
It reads value=190 unit=mmHg
